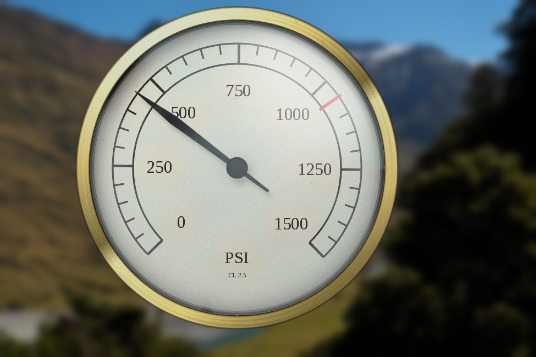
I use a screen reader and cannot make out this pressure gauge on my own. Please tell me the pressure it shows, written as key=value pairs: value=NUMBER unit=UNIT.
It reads value=450 unit=psi
